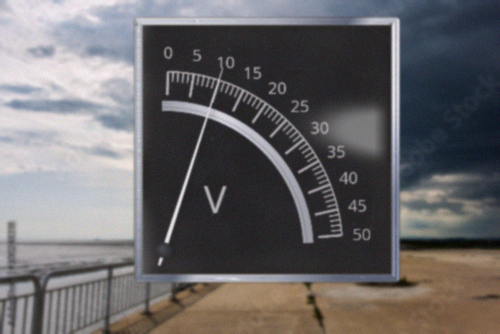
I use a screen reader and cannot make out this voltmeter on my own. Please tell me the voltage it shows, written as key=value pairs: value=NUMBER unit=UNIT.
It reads value=10 unit=V
